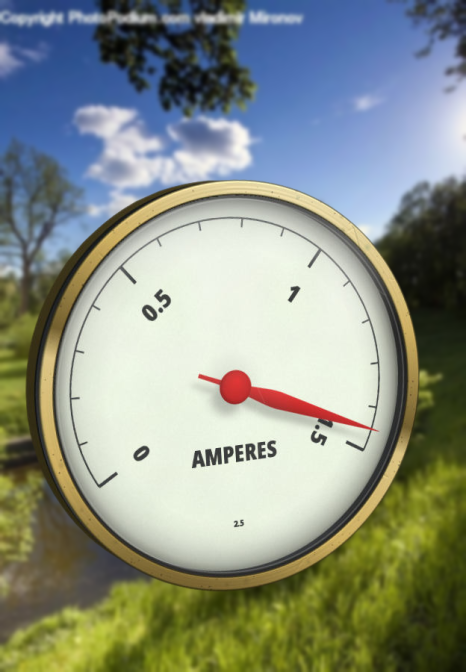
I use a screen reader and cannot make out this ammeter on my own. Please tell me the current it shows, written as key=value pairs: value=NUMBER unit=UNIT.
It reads value=1.45 unit=A
